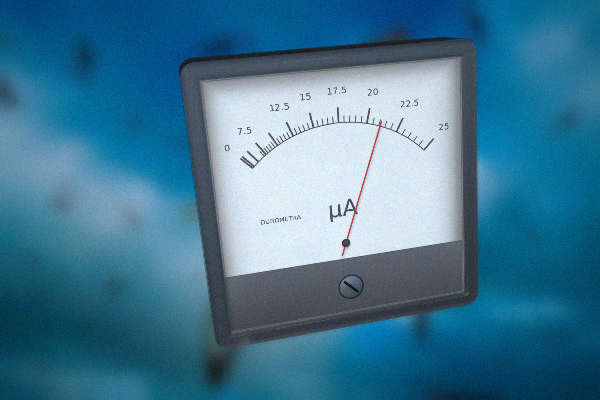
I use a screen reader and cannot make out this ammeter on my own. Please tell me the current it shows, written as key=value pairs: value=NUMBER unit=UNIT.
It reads value=21 unit=µA
